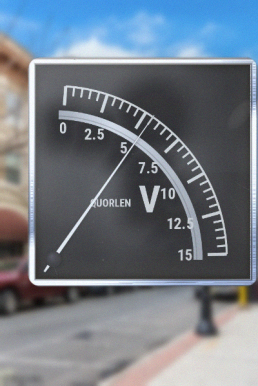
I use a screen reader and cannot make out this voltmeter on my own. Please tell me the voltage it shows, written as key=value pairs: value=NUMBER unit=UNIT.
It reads value=5.5 unit=V
